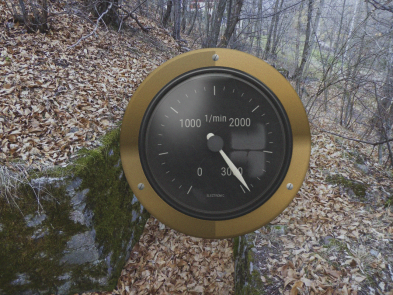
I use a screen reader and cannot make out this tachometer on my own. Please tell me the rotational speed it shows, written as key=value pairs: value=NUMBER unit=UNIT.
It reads value=2950 unit=rpm
